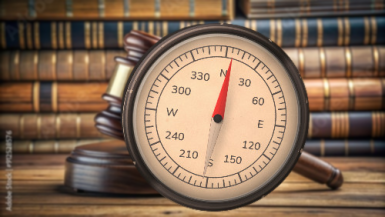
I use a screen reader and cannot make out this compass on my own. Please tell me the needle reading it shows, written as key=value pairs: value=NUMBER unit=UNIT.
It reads value=5 unit=°
